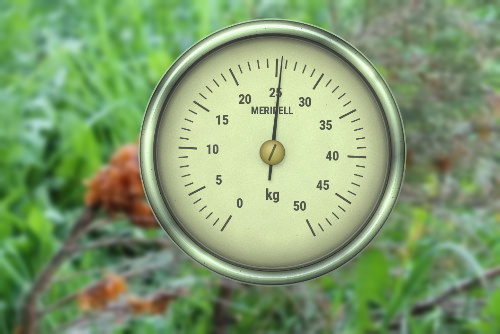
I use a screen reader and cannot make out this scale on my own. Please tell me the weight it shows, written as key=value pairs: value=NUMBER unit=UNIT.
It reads value=25.5 unit=kg
